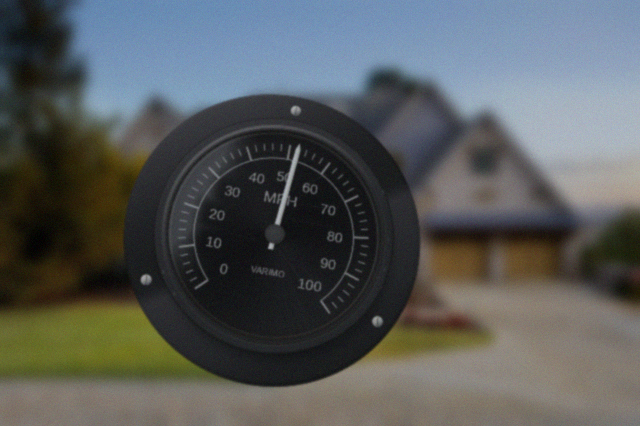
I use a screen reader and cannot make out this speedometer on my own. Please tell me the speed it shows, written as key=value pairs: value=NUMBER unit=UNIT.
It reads value=52 unit=mph
